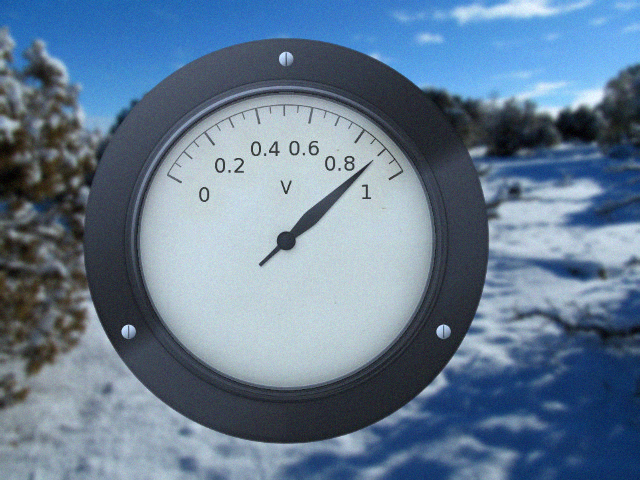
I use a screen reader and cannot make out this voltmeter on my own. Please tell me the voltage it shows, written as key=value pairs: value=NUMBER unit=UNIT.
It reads value=0.9 unit=V
